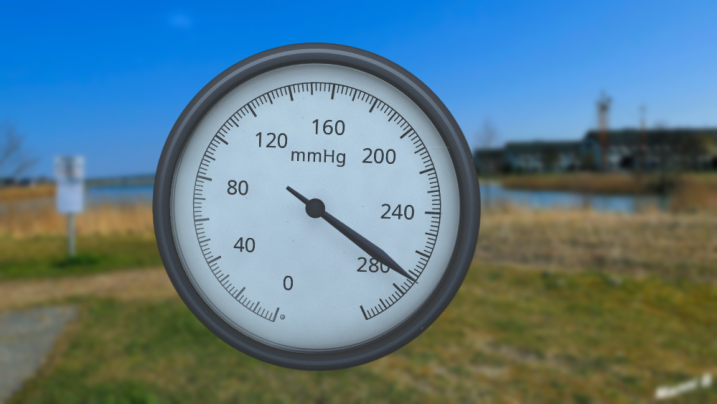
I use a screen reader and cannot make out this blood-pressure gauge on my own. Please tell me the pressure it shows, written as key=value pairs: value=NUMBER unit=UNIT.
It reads value=272 unit=mmHg
